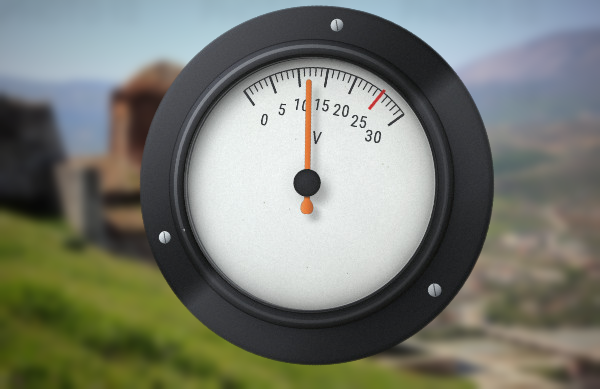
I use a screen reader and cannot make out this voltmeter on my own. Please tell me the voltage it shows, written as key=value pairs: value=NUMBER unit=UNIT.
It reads value=12 unit=V
